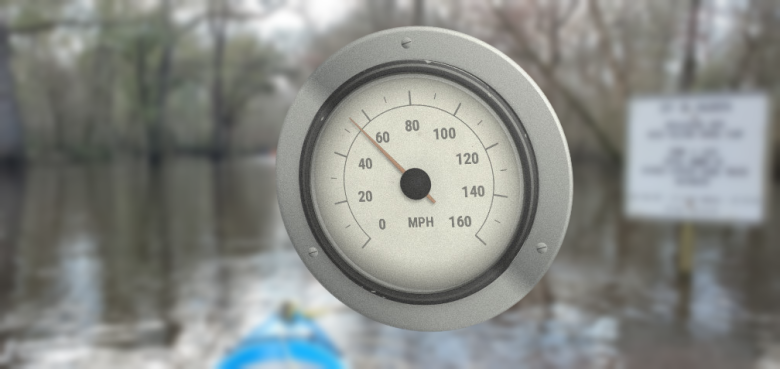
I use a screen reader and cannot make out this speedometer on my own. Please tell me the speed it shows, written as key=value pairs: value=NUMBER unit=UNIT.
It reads value=55 unit=mph
